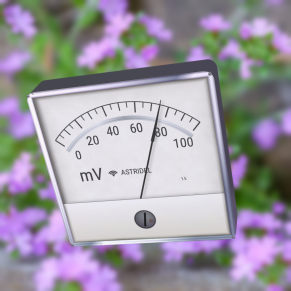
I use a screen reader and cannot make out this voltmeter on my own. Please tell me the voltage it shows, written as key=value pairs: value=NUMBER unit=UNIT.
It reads value=75 unit=mV
